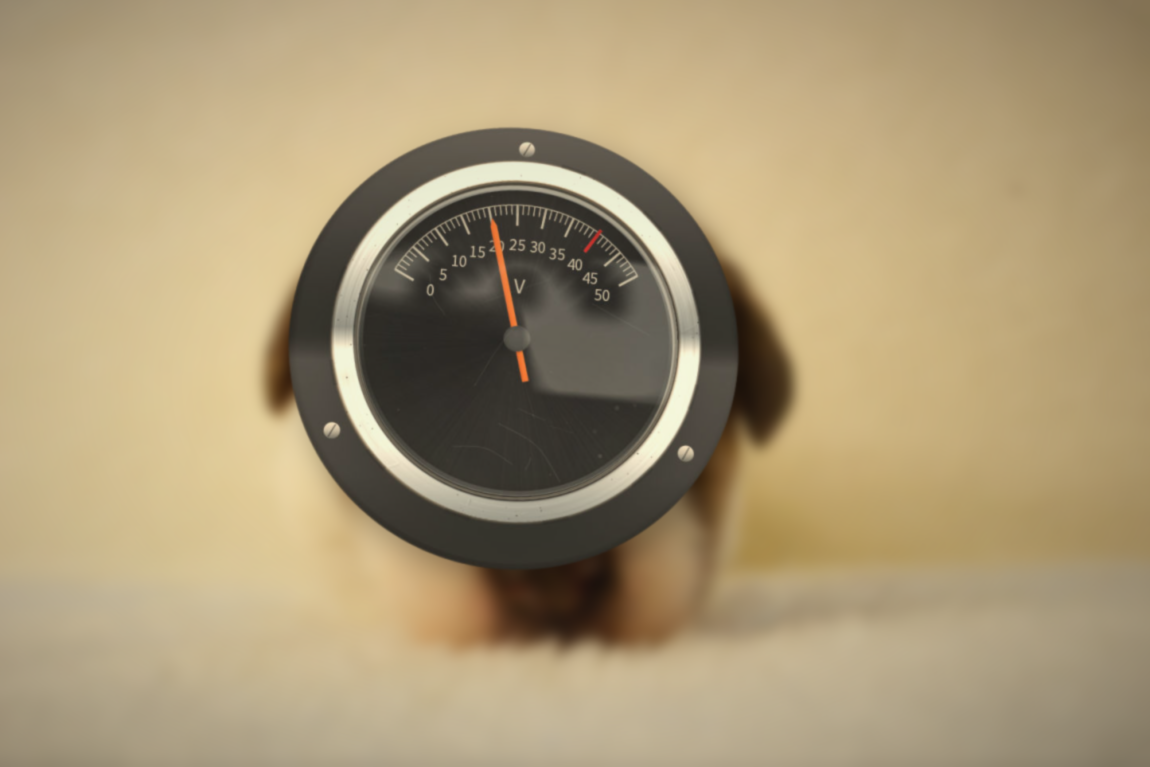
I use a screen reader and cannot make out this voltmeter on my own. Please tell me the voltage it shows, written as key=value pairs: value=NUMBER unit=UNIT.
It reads value=20 unit=V
